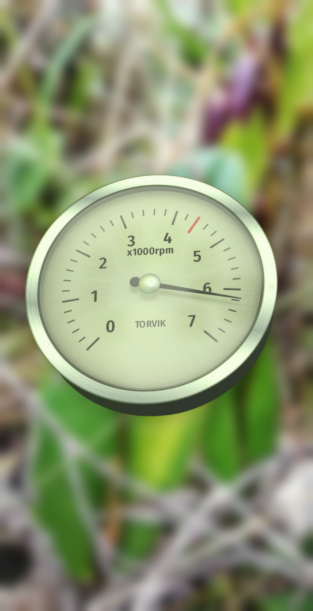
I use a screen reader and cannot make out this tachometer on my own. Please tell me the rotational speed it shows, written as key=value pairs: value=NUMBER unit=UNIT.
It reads value=6200 unit=rpm
